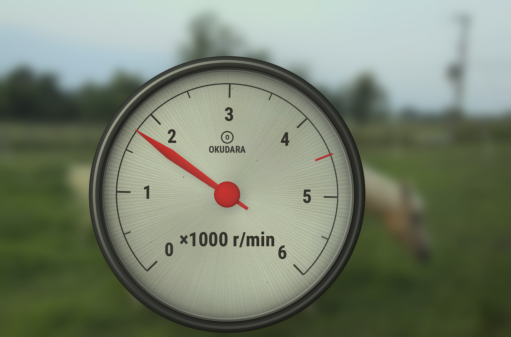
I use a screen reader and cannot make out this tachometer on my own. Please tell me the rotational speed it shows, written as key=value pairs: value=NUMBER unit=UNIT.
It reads value=1750 unit=rpm
